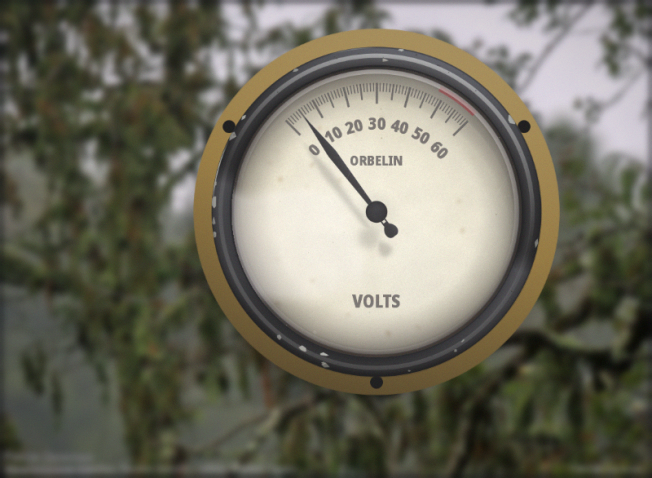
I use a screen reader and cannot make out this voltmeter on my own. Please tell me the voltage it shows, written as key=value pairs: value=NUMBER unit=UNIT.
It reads value=5 unit=V
